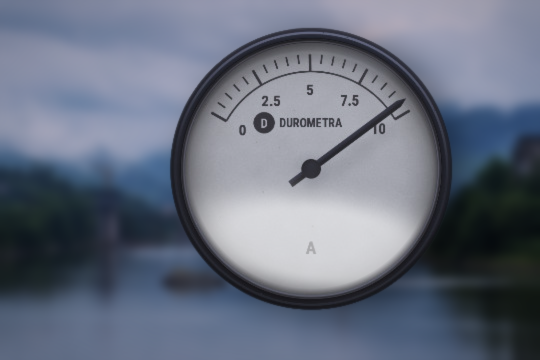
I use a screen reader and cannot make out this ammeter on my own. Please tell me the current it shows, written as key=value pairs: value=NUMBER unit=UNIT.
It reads value=9.5 unit=A
